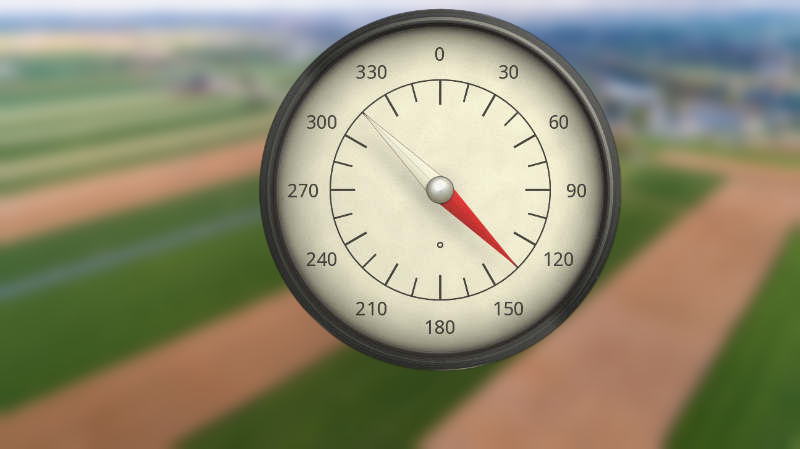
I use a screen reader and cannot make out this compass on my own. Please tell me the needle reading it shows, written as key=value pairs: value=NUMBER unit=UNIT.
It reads value=135 unit=°
